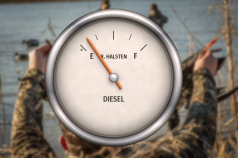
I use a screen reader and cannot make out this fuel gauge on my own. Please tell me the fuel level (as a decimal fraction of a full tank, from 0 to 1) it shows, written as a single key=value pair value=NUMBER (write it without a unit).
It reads value=0.125
